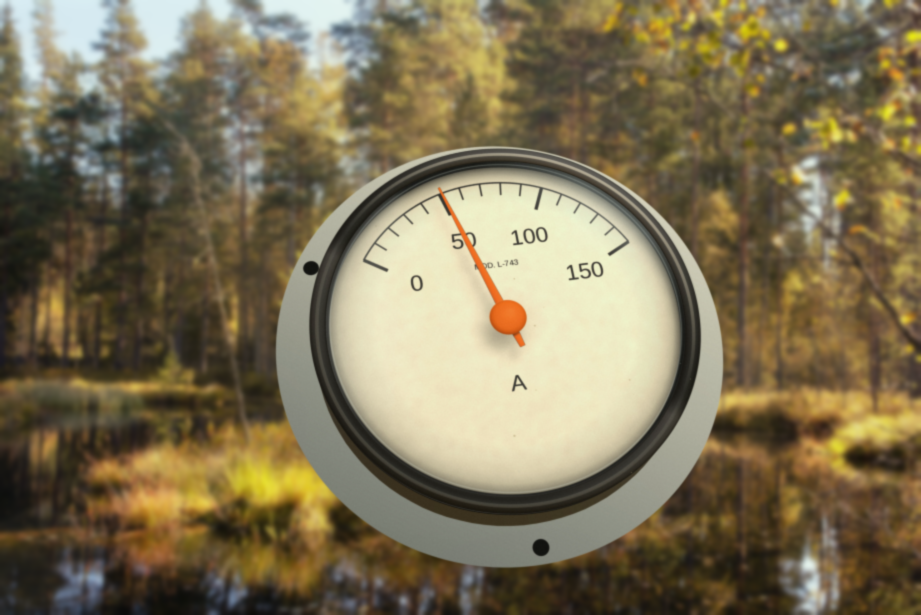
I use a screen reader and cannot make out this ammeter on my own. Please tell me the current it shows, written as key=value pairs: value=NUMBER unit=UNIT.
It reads value=50 unit=A
